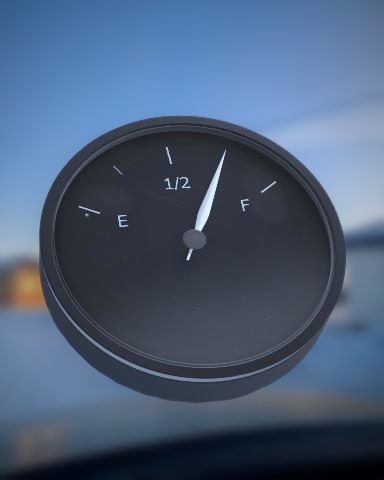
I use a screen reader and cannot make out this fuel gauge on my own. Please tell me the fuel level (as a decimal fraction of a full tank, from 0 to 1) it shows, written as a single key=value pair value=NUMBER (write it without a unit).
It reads value=0.75
